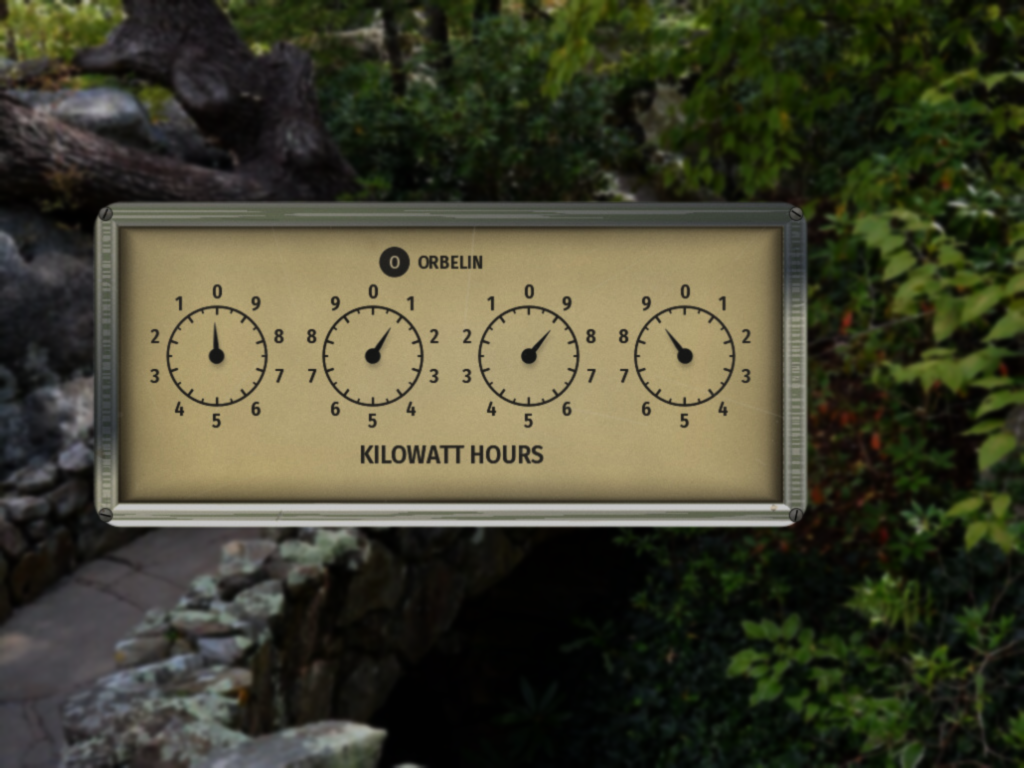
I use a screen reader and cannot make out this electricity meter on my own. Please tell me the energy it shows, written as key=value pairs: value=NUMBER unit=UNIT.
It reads value=89 unit=kWh
